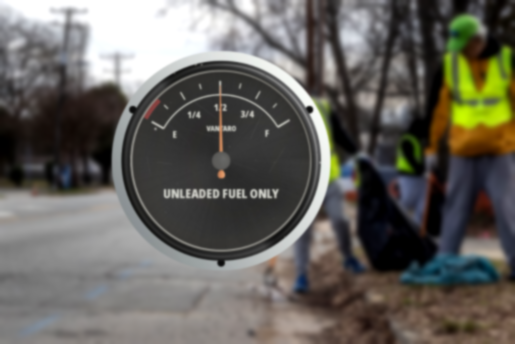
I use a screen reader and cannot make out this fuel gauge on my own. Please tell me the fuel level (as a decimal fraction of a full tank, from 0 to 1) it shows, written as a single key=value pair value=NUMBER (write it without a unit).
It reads value=0.5
